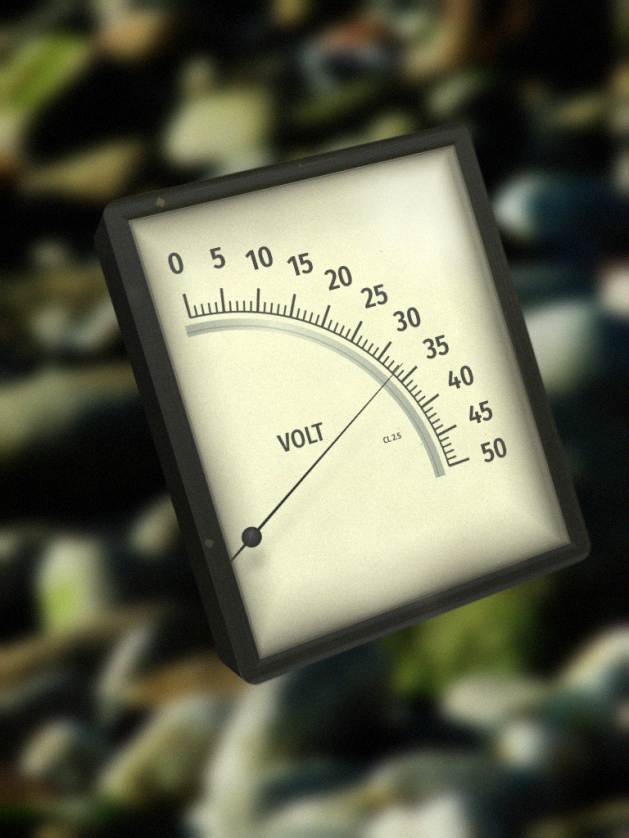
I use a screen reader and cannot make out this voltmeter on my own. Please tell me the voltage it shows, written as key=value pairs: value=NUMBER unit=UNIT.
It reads value=33 unit=V
